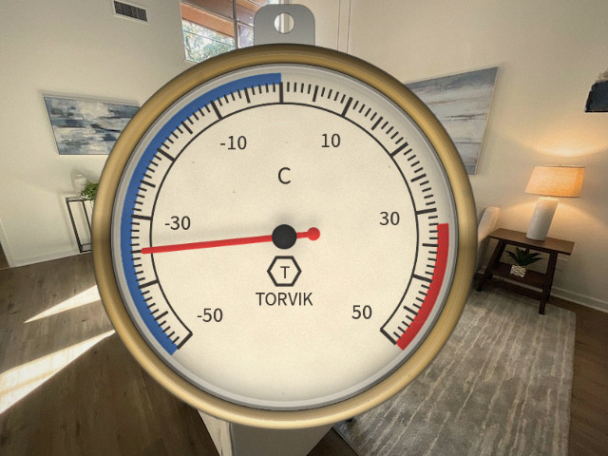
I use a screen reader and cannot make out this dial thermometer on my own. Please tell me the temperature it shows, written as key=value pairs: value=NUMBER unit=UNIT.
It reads value=-35 unit=°C
